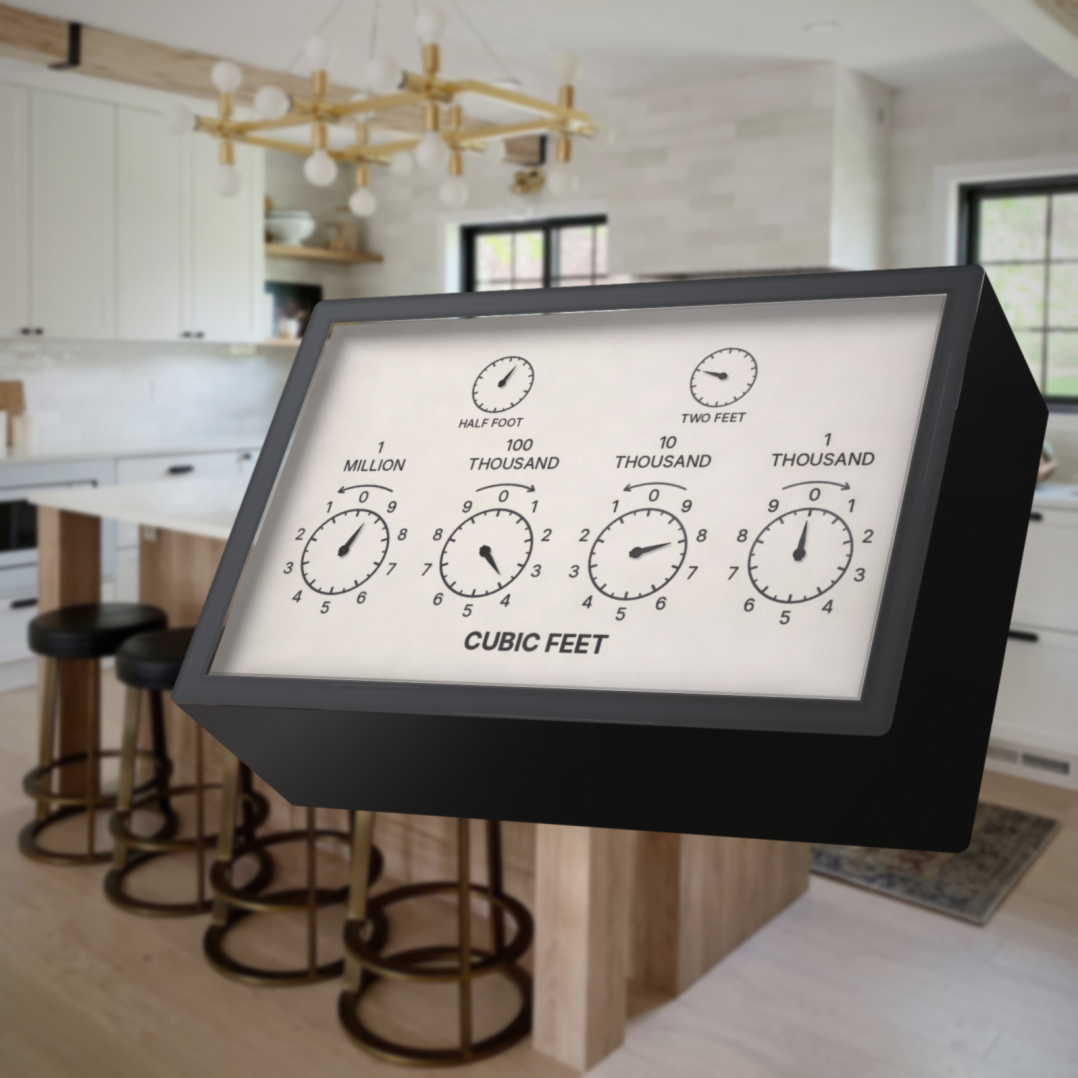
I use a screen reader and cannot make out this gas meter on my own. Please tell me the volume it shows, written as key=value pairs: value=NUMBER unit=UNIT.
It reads value=938000 unit=ft³
